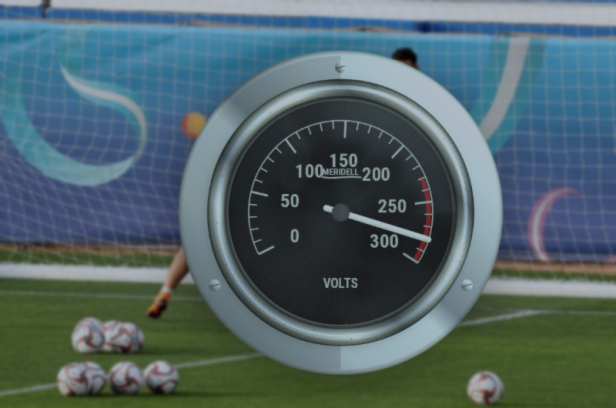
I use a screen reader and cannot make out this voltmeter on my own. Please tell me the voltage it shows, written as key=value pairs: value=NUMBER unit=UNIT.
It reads value=280 unit=V
